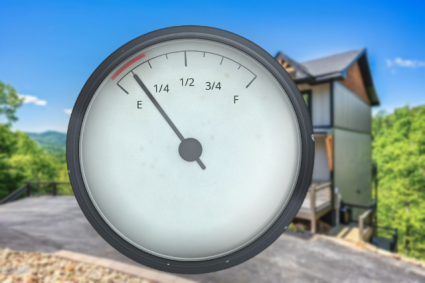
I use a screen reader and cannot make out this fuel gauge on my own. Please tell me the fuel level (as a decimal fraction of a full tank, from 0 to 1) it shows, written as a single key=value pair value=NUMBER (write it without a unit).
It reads value=0.125
